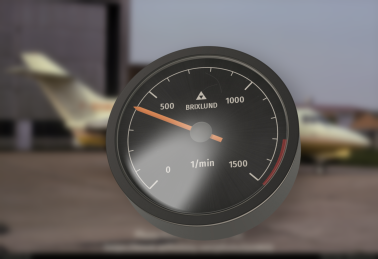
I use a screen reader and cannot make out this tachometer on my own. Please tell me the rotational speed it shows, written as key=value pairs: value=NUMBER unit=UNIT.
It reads value=400 unit=rpm
